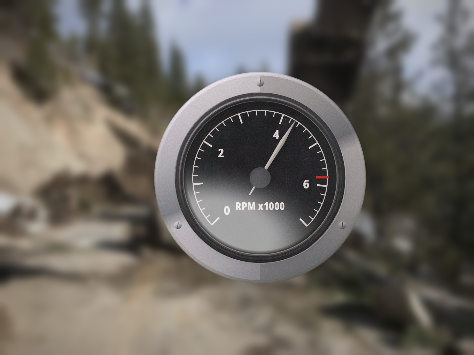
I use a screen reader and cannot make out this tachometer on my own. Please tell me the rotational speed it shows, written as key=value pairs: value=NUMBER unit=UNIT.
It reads value=4300 unit=rpm
